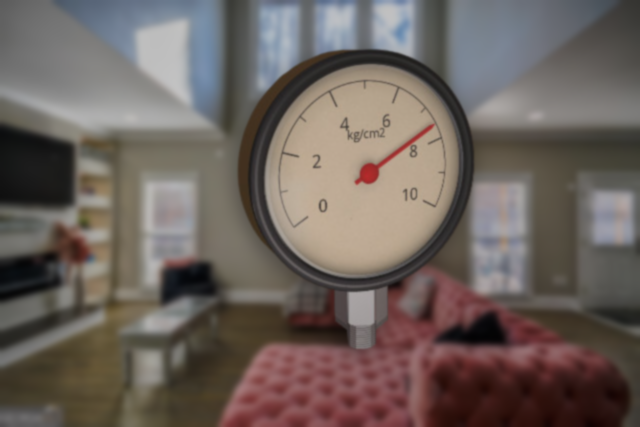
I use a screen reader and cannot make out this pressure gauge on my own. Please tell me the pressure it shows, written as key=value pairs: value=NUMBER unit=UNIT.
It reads value=7.5 unit=kg/cm²
